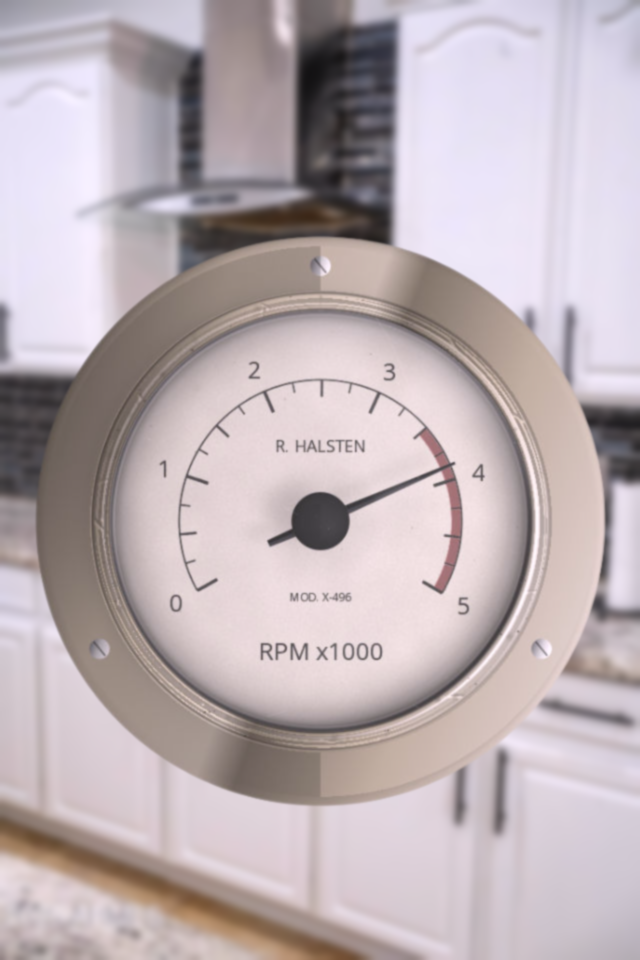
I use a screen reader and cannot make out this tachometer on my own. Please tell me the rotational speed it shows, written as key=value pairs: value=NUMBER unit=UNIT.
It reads value=3875 unit=rpm
